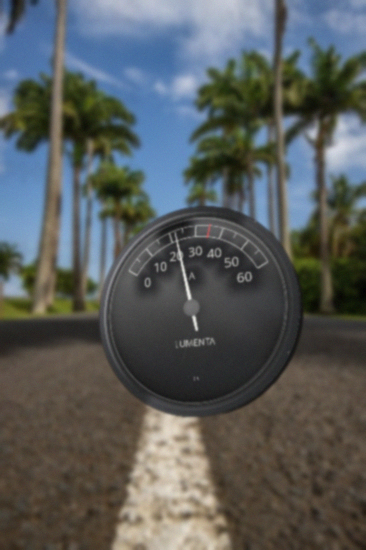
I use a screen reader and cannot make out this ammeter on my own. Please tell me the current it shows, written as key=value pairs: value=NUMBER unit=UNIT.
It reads value=22.5 unit=A
